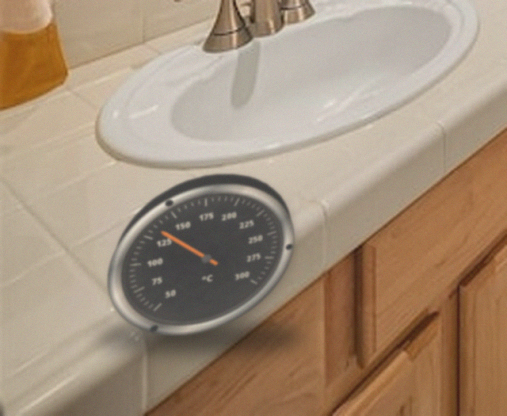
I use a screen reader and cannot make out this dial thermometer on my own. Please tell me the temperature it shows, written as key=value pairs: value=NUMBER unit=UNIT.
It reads value=135 unit=°C
